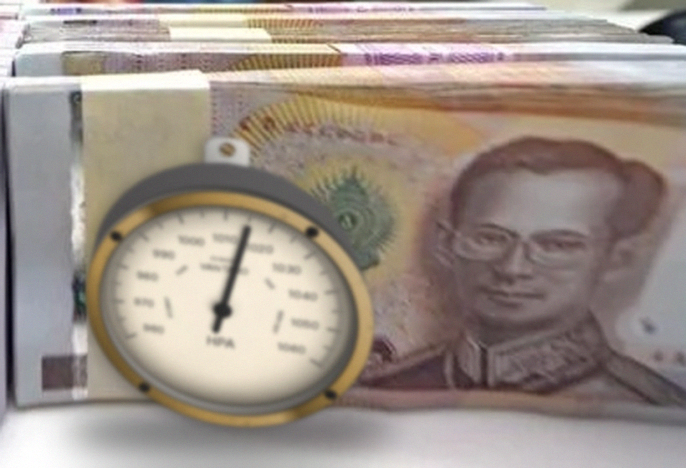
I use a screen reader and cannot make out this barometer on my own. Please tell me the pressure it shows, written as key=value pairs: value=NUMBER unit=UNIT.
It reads value=1015 unit=hPa
